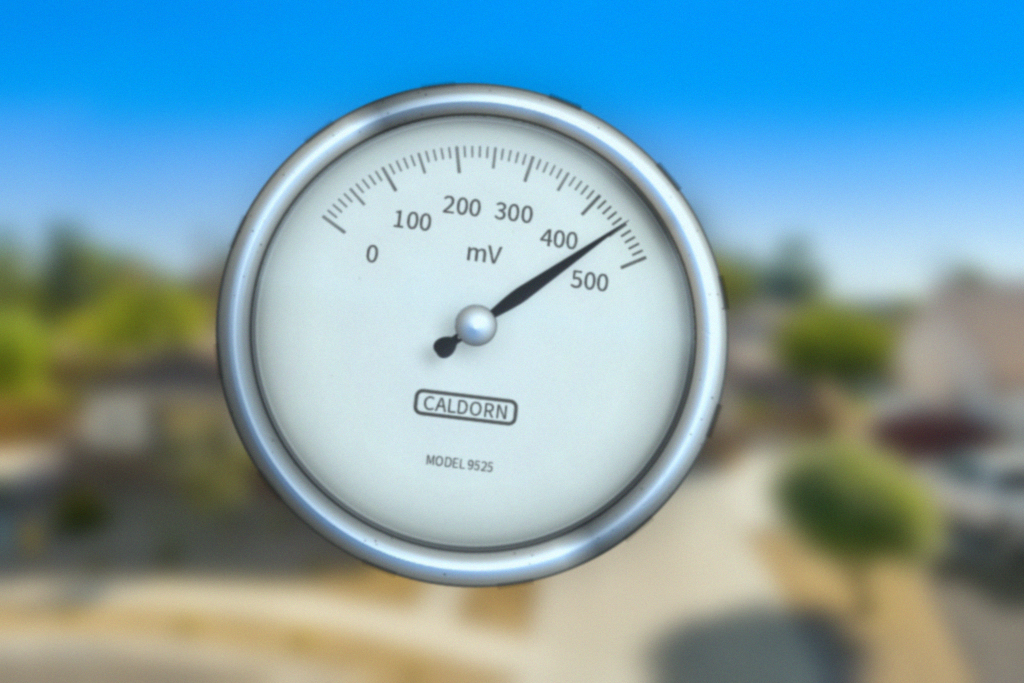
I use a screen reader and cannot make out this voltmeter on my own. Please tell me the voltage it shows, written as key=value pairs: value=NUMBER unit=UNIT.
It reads value=450 unit=mV
